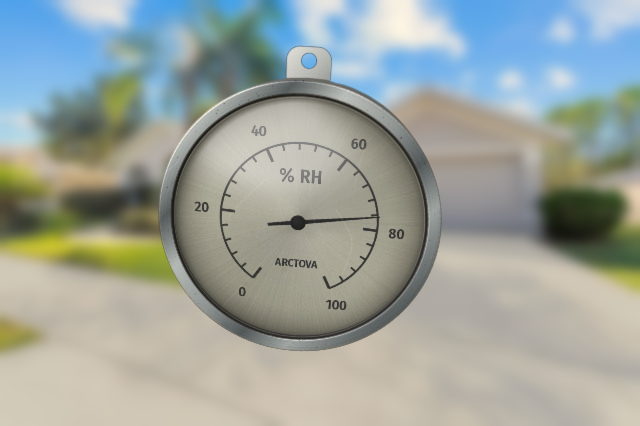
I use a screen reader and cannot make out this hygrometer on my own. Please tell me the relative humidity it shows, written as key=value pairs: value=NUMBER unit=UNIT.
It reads value=76 unit=%
